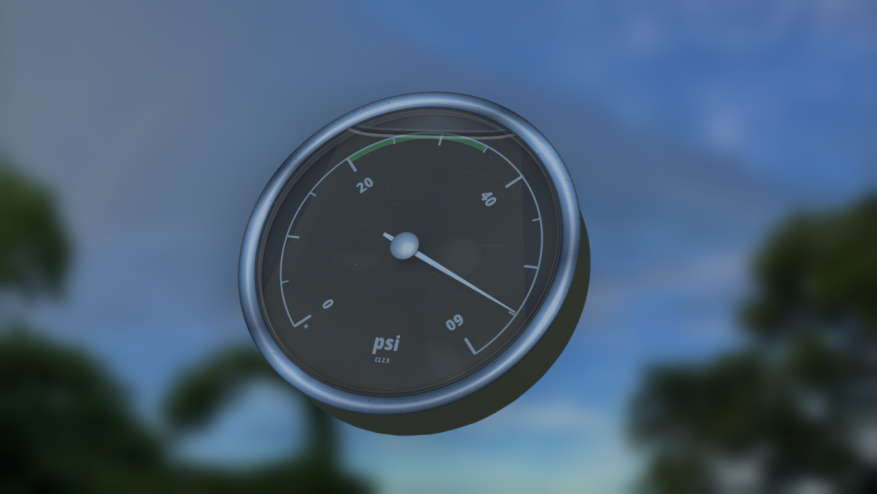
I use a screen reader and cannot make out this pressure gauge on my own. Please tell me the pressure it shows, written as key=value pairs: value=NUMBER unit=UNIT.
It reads value=55 unit=psi
